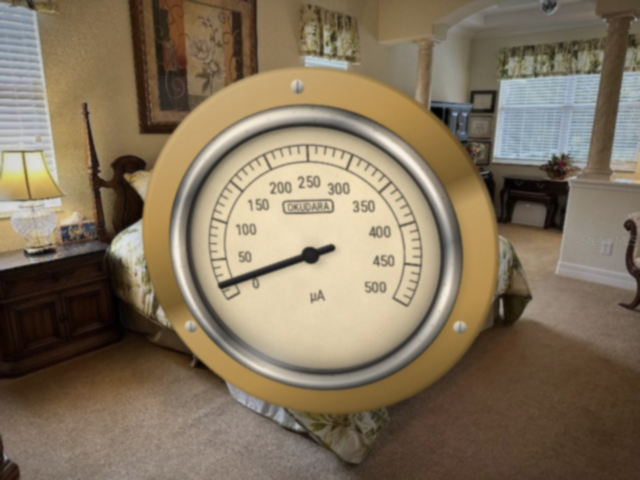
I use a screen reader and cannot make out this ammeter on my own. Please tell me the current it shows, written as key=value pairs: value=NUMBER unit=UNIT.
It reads value=20 unit=µA
